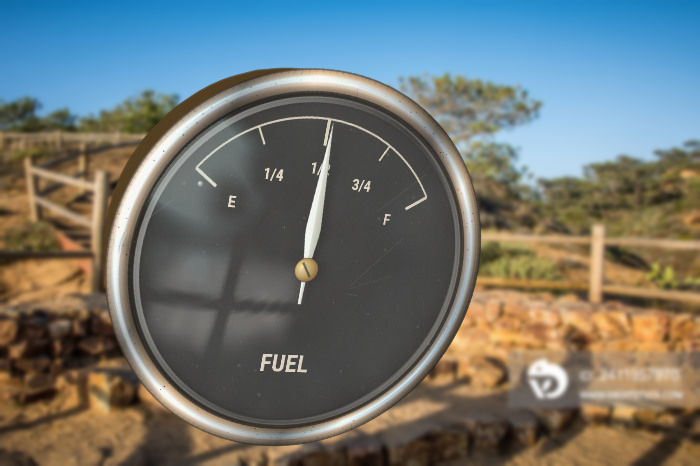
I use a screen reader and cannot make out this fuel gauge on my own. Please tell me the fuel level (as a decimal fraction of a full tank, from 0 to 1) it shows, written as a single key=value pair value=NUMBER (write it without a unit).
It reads value=0.5
